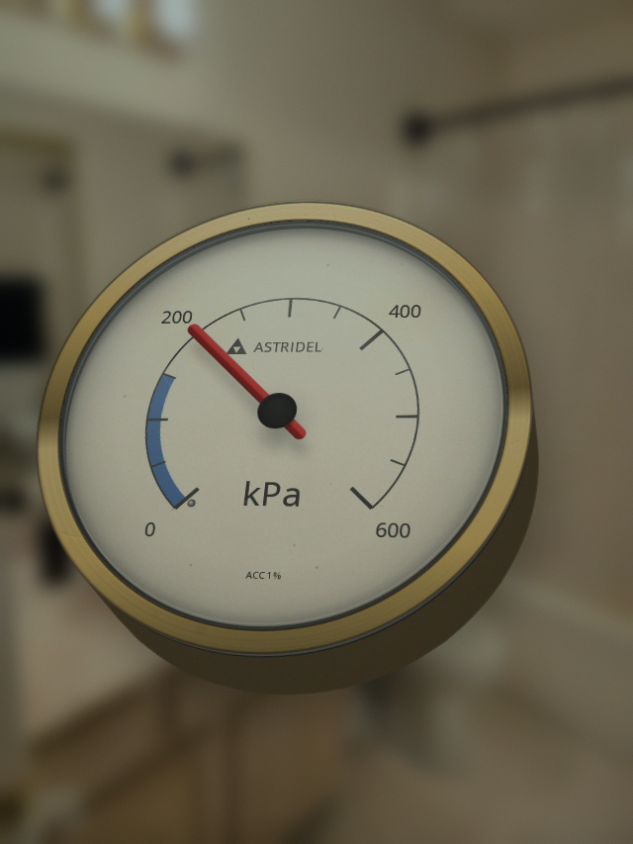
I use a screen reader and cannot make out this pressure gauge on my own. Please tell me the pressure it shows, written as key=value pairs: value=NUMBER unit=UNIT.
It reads value=200 unit=kPa
